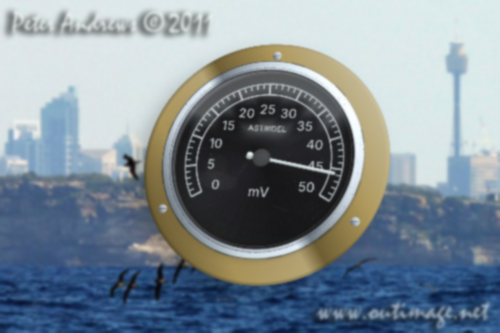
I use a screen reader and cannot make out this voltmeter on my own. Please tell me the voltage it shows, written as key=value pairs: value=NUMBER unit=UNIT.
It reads value=46 unit=mV
